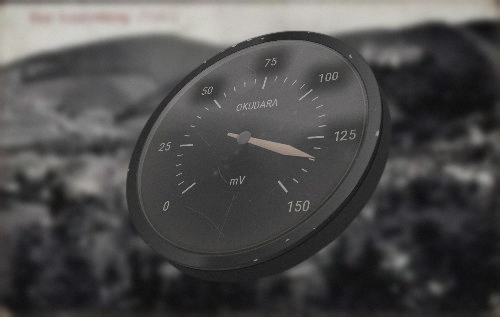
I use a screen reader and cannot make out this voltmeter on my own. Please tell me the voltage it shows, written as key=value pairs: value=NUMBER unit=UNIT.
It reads value=135 unit=mV
